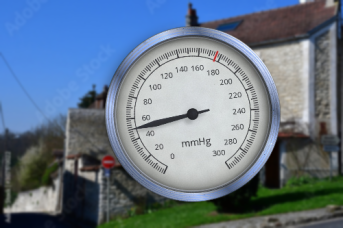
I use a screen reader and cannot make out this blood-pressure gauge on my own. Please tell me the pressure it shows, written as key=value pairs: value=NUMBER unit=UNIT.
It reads value=50 unit=mmHg
